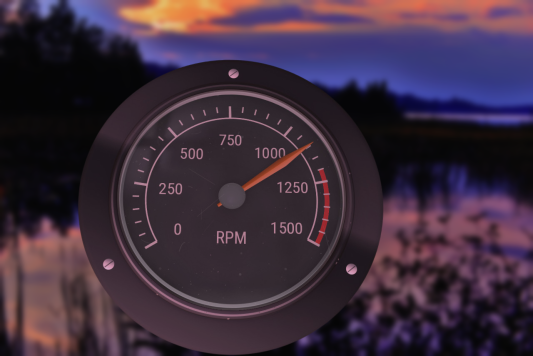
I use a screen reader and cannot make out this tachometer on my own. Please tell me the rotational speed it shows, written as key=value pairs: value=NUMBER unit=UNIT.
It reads value=1100 unit=rpm
